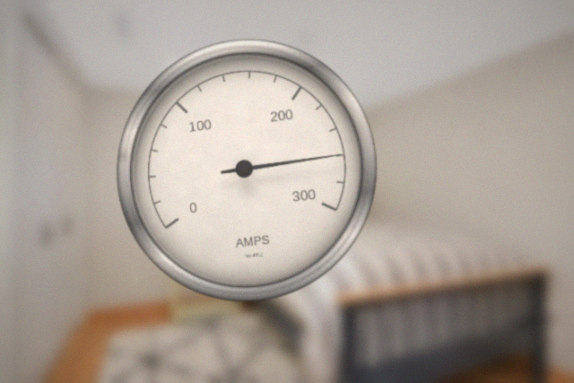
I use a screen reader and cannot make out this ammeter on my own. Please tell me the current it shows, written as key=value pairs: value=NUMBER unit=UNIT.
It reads value=260 unit=A
